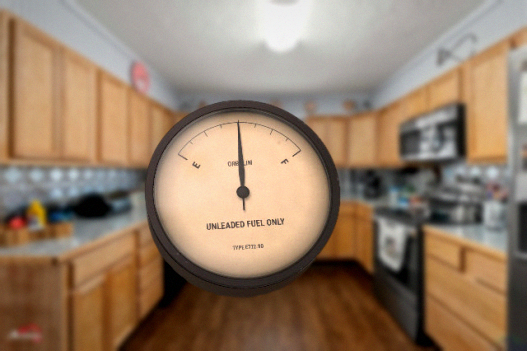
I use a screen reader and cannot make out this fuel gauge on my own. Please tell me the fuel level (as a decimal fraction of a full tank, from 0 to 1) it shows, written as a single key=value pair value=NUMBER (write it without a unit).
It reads value=0.5
